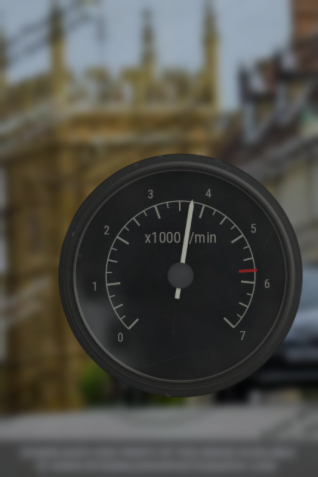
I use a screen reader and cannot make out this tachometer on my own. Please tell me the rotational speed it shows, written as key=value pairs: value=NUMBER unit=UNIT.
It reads value=3750 unit=rpm
